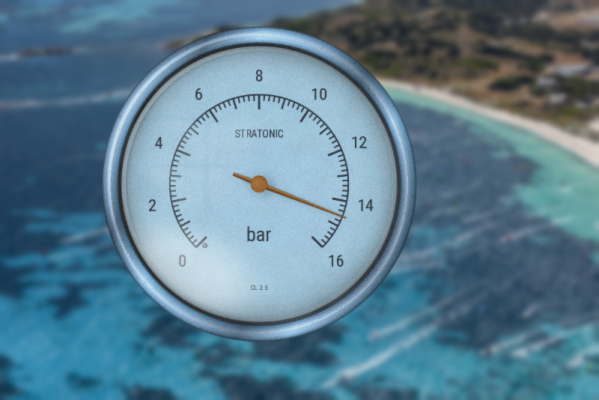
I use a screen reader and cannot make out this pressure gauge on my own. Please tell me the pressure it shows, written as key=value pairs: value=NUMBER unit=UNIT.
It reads value=14.6 unit=bar
